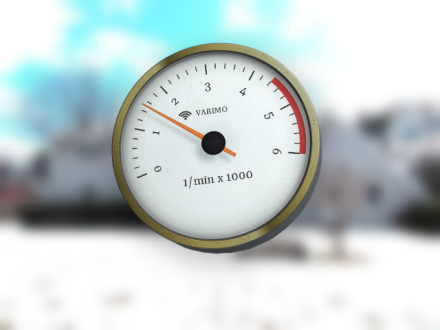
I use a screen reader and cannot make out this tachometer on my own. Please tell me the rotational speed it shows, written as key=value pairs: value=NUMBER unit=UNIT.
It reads value=1500 unit=rpm
